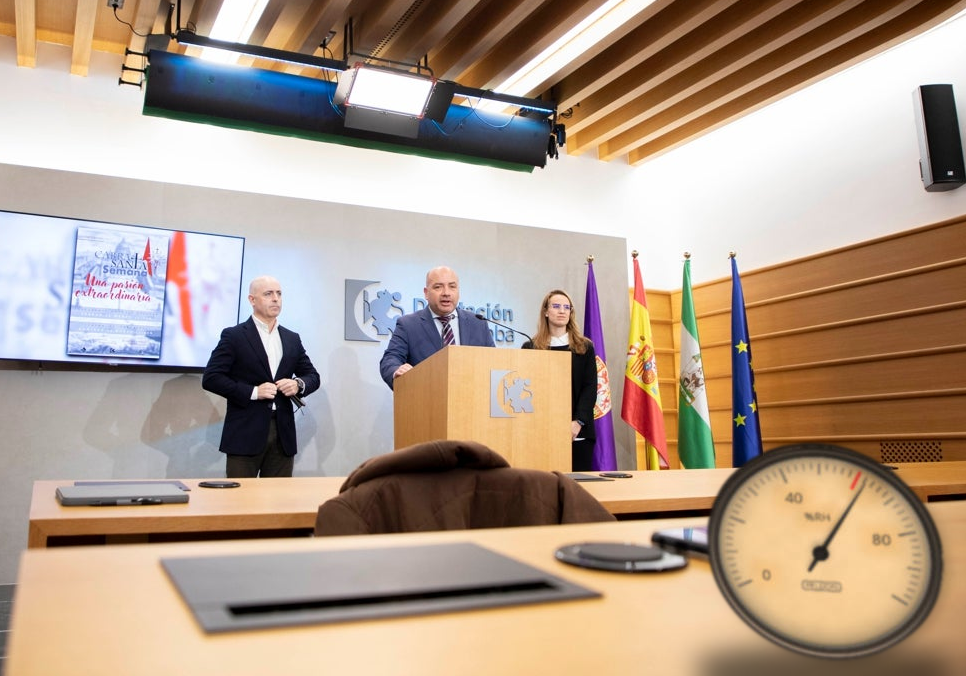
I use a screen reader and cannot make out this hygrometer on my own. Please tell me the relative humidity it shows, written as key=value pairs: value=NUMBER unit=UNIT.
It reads value=62 unit=%
